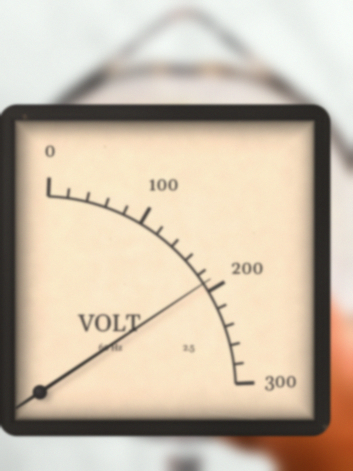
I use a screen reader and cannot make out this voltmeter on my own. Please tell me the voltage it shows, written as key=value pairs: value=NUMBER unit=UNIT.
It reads value=190 unit=V
